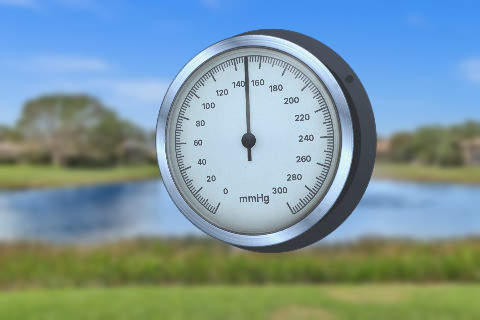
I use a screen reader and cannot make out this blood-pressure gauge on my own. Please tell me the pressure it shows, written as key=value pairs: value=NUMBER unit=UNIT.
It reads value=150 unit=mmHg
